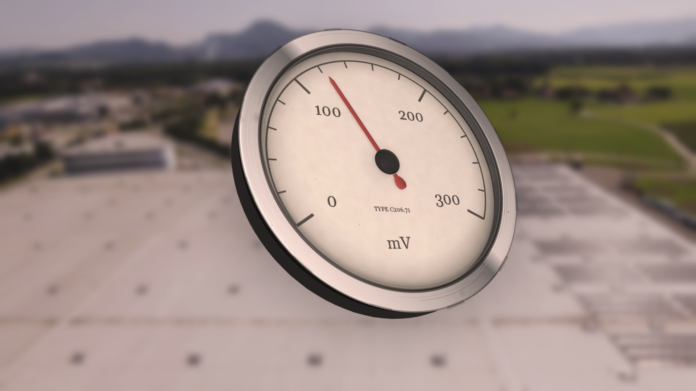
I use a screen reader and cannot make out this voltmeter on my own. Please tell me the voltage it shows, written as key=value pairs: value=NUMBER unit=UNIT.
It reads value=120 unit=mV
